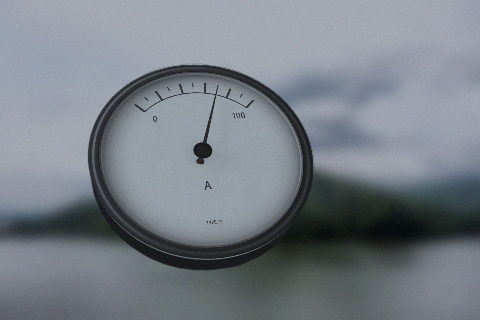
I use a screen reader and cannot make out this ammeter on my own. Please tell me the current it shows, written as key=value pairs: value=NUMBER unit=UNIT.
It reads value=70 unit=A
